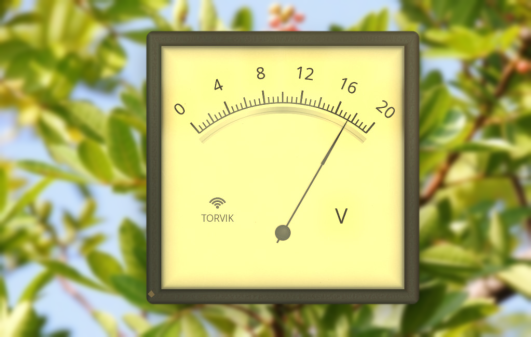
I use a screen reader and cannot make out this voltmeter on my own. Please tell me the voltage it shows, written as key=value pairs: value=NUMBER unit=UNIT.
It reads value=17.5 unit=V
